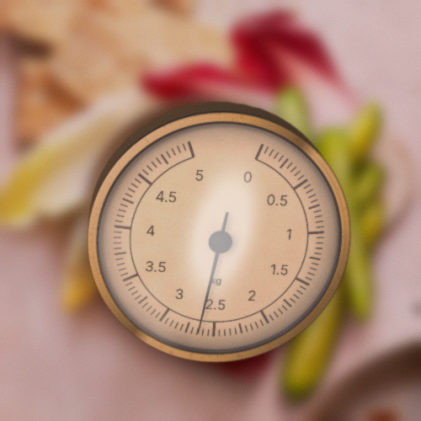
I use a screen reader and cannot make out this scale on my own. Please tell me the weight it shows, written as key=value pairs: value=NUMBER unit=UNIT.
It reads value=2.65 unit=kg
